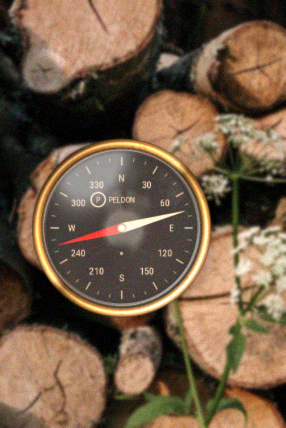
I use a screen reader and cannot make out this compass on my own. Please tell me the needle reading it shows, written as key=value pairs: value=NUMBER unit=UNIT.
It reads value=255 unit=°
